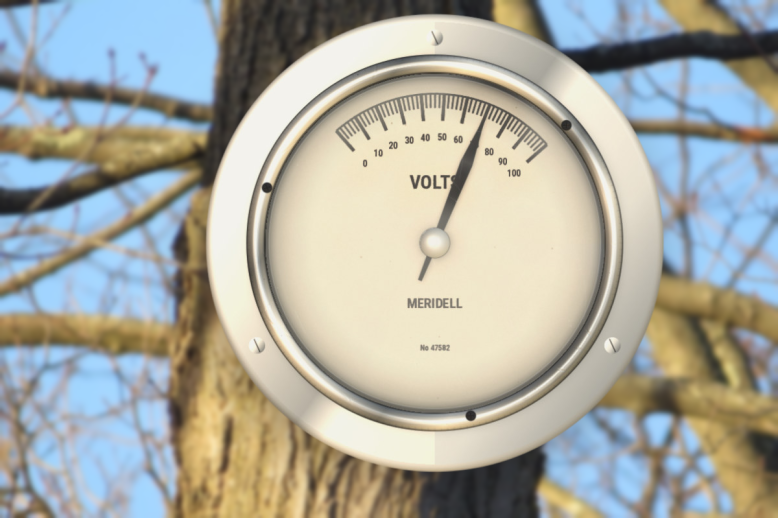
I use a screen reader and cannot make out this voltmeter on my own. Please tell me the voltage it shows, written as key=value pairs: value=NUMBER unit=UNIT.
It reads value=70 unit=V
